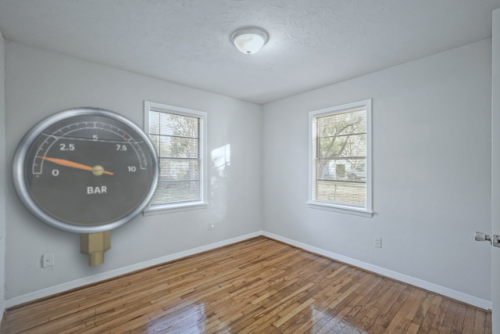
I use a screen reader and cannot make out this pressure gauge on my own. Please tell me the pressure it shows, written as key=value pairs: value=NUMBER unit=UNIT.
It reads value=1 unit=bar
